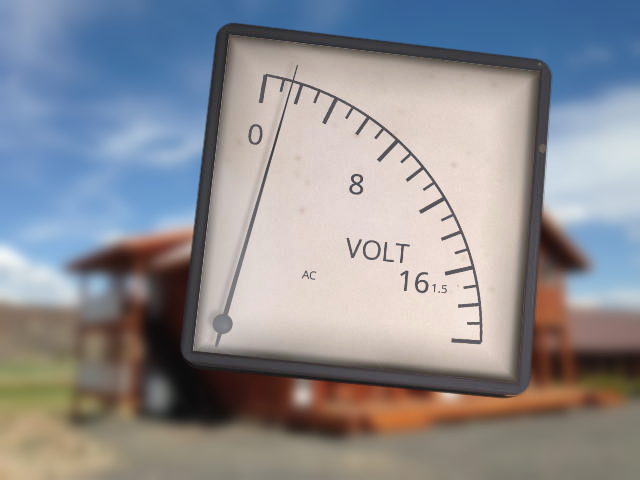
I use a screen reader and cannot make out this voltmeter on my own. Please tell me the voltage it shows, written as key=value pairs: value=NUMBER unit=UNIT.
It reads value=1.5 unit=V
